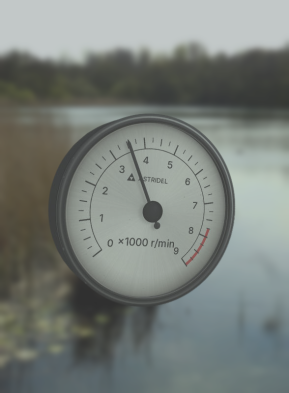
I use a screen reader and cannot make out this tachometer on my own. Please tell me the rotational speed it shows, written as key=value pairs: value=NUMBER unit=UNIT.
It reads value=3500 unit=rpm
